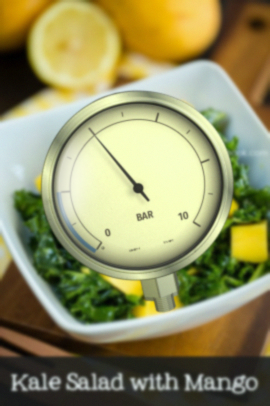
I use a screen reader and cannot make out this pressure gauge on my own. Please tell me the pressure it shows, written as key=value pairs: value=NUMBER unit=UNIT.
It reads value=4 unit=bar
